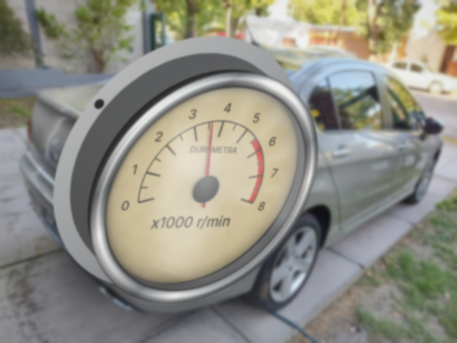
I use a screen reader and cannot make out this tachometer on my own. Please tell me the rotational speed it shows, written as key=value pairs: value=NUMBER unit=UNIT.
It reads value=3500 unit=rpm
